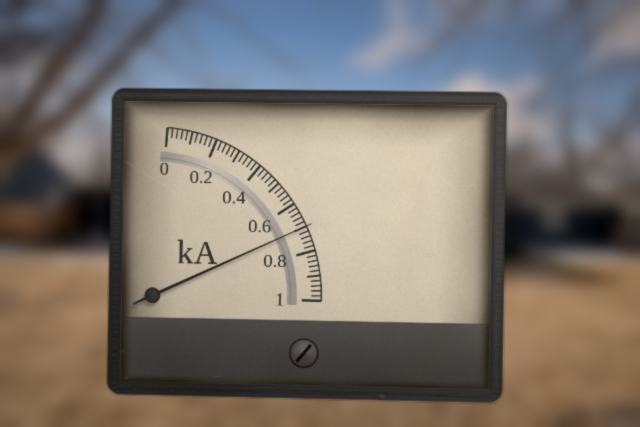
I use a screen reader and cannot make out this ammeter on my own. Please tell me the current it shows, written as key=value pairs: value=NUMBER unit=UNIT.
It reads value=0.7 unit=kA
